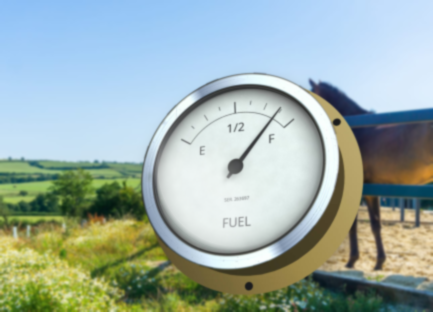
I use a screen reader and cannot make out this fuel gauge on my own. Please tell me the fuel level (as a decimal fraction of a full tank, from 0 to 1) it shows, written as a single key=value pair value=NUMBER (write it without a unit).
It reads value=0.875
